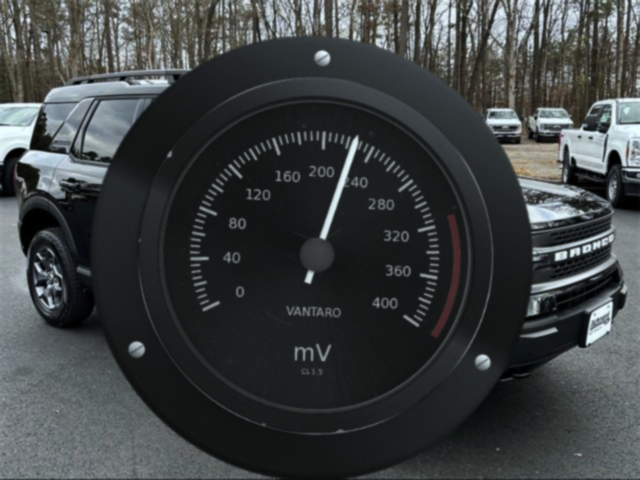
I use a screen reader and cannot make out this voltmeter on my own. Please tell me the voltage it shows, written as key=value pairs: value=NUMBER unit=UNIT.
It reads value=225 unit=mV
